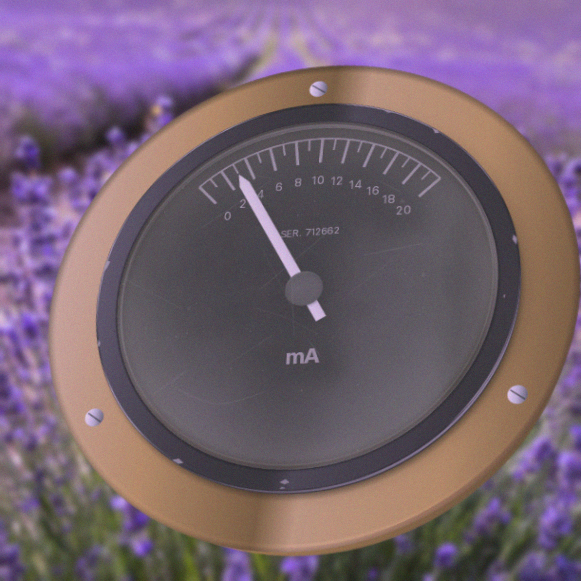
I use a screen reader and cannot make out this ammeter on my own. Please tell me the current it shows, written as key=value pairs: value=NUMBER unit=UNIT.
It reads value=3 unit=mA
